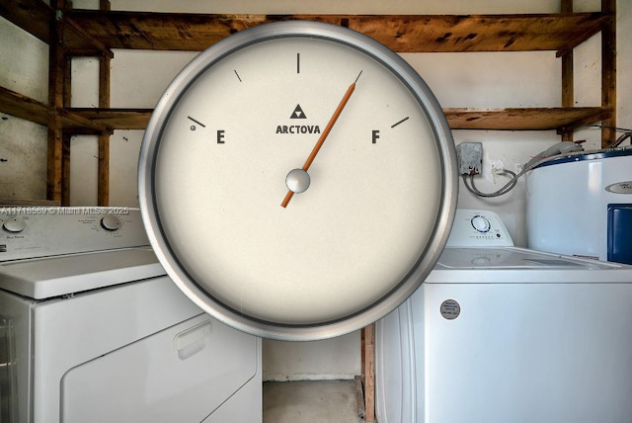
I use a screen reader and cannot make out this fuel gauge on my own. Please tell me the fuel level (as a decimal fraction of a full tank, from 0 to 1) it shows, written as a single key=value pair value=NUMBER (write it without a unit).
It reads value=0.75
